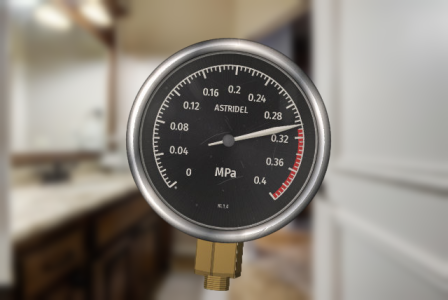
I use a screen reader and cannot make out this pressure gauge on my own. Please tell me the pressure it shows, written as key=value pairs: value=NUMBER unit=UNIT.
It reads value=0.305 unit=MPa
